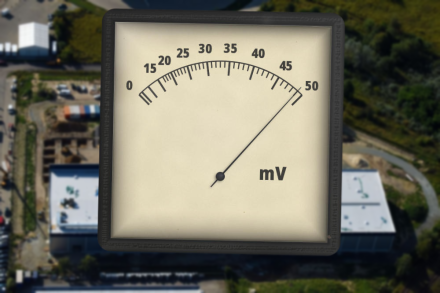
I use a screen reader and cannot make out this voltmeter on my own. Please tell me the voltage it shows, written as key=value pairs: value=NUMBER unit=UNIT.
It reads value=49 unit=mV
